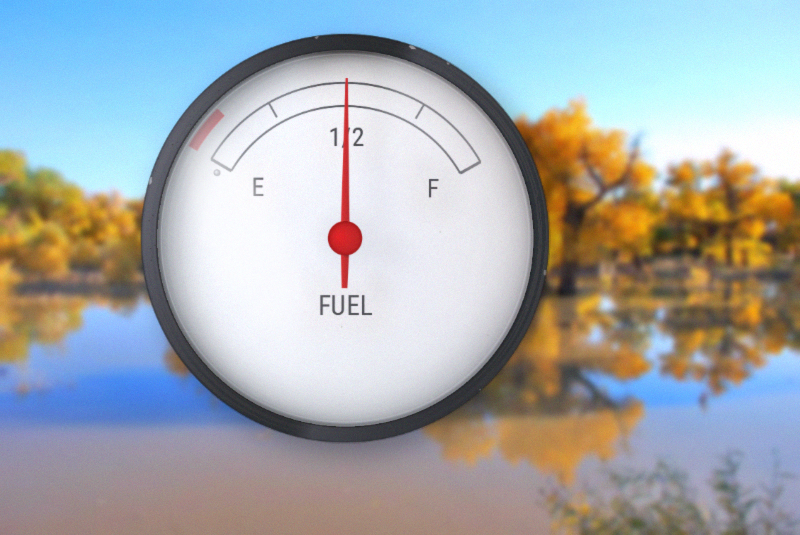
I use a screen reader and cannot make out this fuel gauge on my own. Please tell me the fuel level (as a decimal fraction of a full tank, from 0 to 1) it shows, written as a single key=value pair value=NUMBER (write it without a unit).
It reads value=0.5
